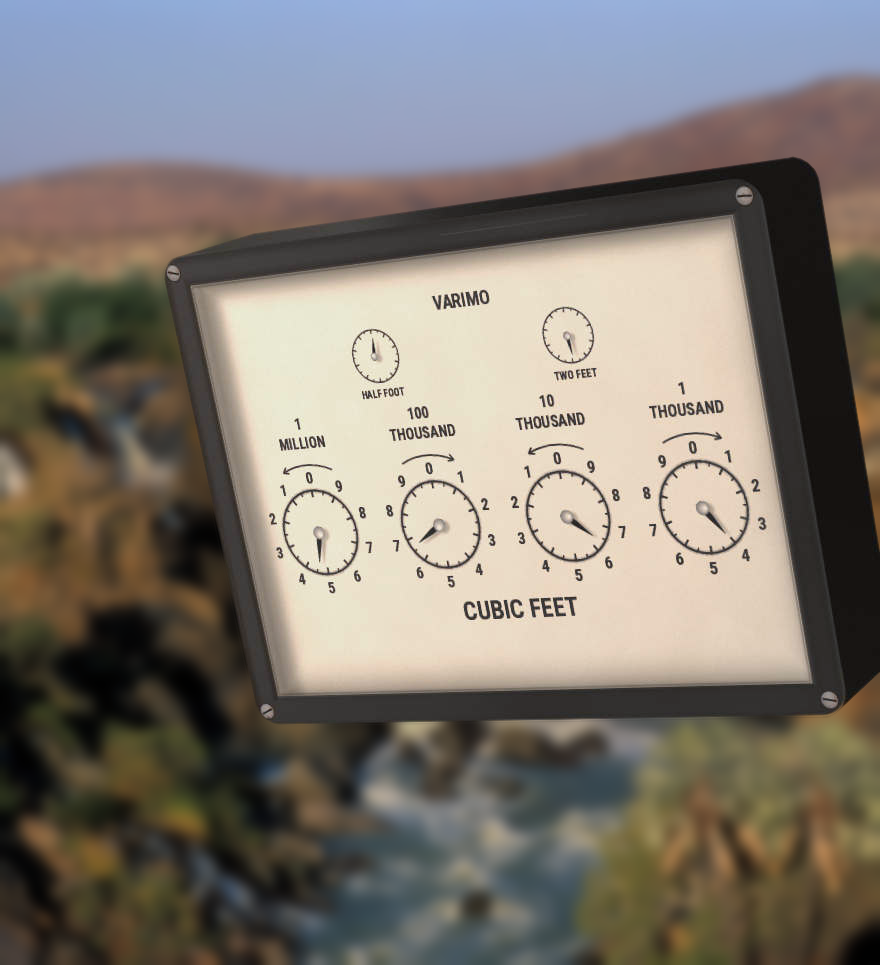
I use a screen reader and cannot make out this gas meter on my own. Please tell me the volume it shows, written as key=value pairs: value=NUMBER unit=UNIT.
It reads value=466400 unit=ft³
